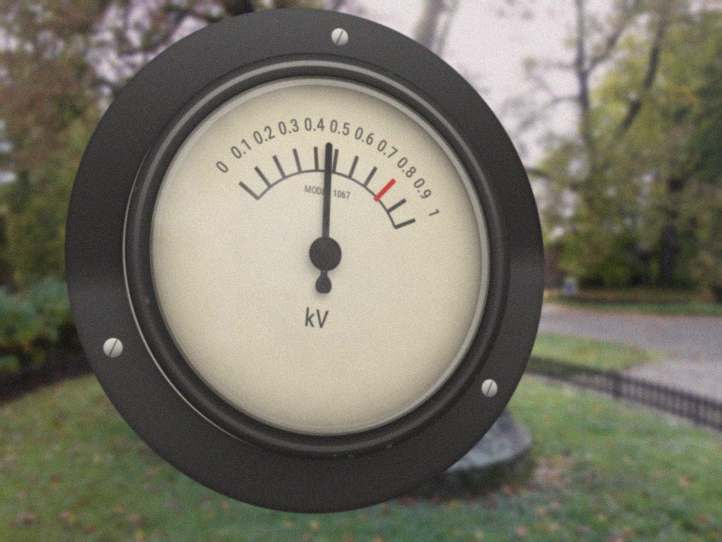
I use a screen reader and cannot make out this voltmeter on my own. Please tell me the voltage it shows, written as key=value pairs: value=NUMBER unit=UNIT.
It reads value=0.45 unit=kV
